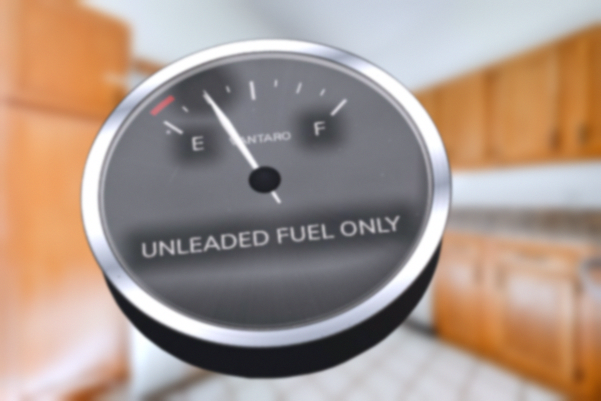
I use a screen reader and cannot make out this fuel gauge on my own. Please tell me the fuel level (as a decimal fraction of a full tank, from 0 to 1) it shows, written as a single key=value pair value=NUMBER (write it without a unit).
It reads value=0.25
